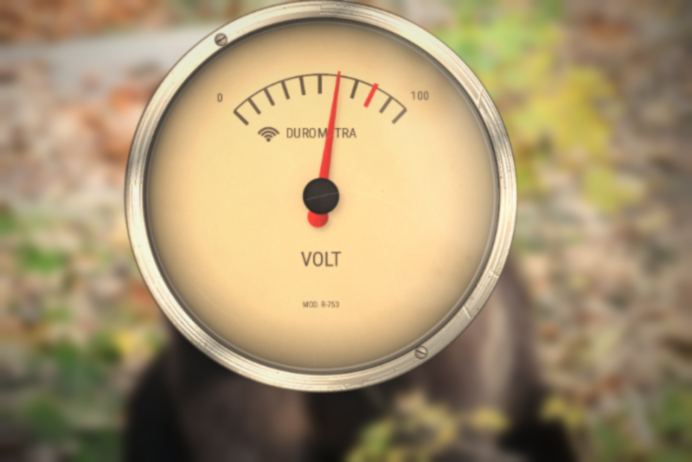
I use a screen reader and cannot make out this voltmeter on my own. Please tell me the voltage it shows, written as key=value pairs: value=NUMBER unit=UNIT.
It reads value=60 unit=V
